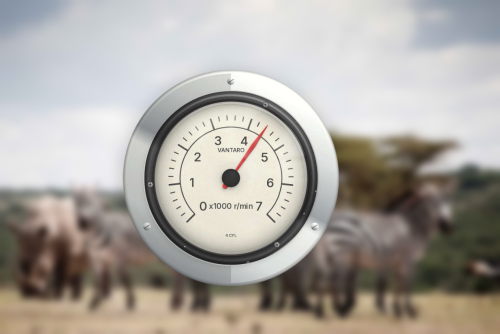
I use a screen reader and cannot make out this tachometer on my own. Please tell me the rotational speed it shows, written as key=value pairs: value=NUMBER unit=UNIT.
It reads value=4400 unit=rpm
